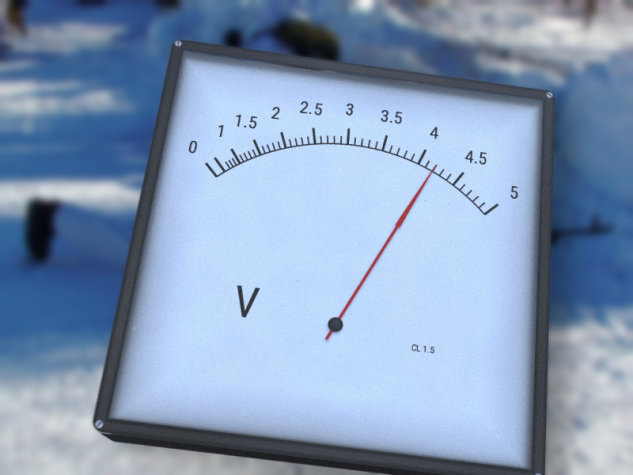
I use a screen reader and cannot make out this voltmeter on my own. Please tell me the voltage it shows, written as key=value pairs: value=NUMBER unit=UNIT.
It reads value=4.2 unit=V
